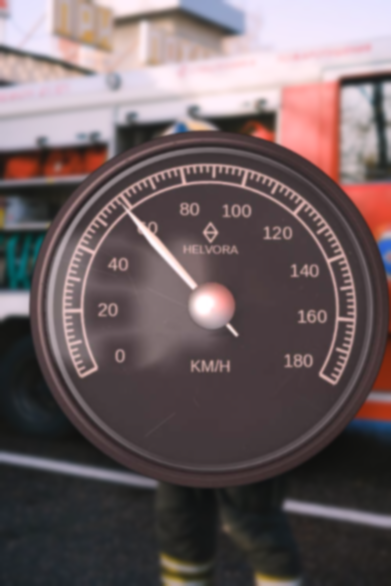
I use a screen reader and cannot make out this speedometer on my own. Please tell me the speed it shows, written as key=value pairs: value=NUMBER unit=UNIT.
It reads value=58 unit=km/h
